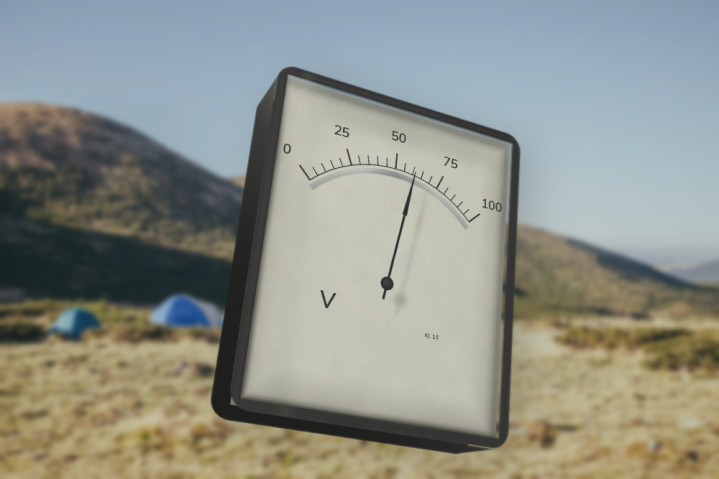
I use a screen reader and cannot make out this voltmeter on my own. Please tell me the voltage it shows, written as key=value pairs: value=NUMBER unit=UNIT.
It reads value=60 unit=V
